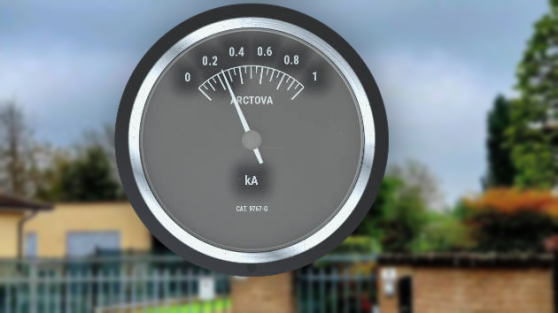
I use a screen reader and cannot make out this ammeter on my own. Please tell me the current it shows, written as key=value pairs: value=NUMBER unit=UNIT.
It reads value=0.25 unit=kA
